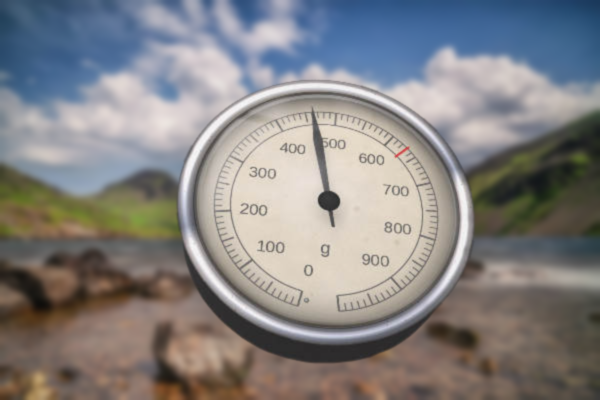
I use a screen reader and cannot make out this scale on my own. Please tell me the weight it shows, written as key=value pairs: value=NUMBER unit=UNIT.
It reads value=460 unit=g
